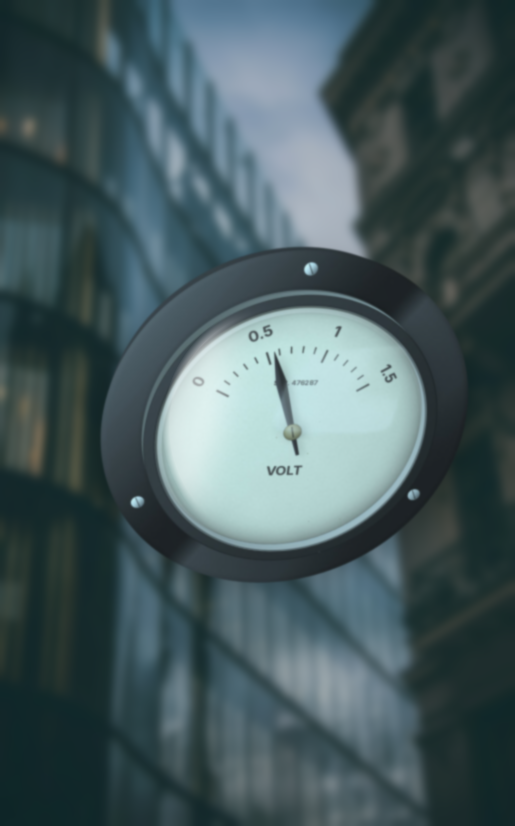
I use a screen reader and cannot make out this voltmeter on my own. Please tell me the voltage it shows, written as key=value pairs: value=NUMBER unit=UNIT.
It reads value=0.55 unit=V
